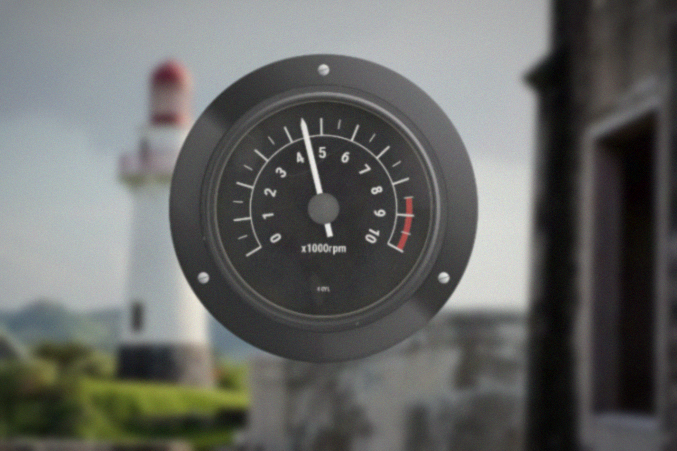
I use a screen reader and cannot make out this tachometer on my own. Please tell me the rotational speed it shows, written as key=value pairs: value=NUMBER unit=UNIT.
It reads value=4500 unit=rpm
